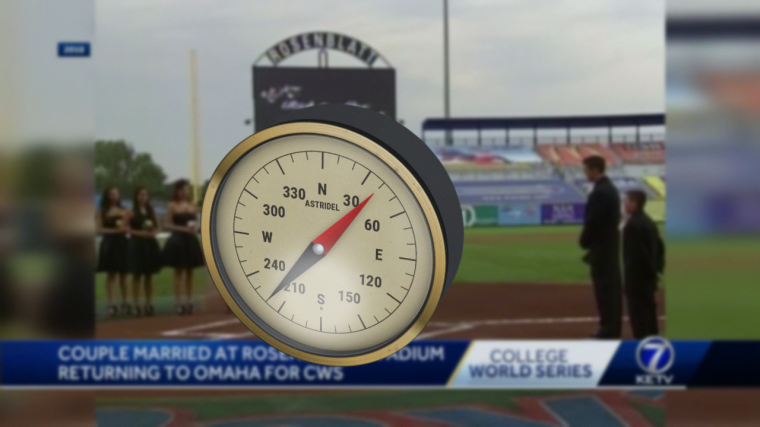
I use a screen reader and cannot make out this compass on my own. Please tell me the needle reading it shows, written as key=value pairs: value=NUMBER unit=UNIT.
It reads value=40 unit=°
